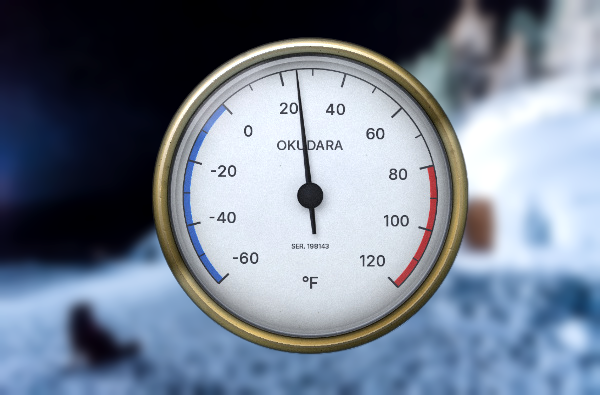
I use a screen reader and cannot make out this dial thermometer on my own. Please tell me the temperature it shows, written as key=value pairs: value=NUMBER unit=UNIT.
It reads value=25 unit=°F
